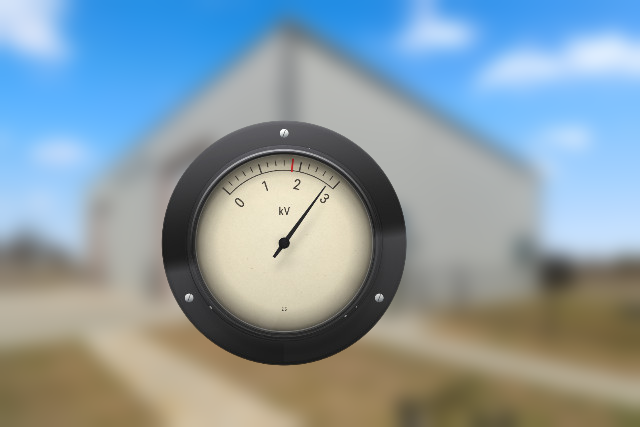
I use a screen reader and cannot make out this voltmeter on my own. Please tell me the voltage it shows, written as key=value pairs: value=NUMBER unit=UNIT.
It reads value=2.8 unit=kV
